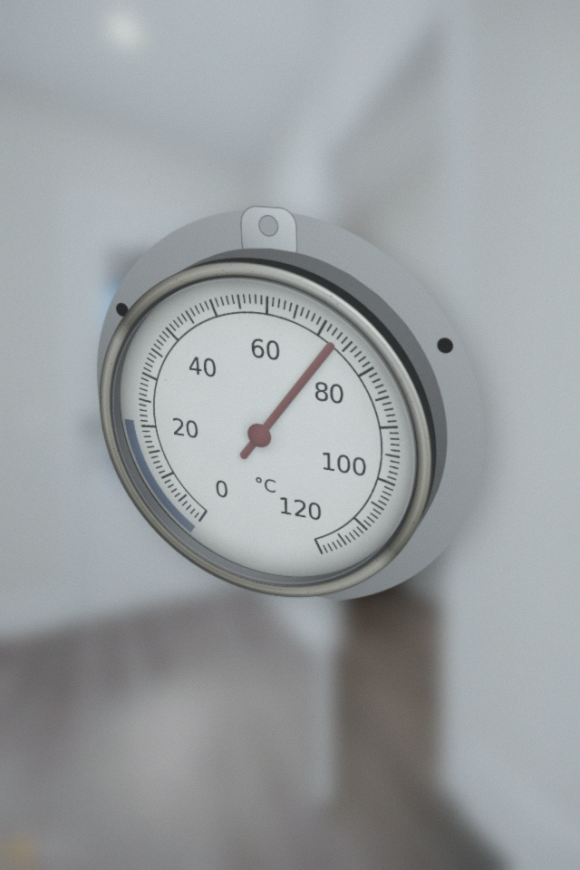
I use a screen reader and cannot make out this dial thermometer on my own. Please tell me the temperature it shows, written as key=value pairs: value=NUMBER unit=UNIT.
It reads value=73 unit=°C
